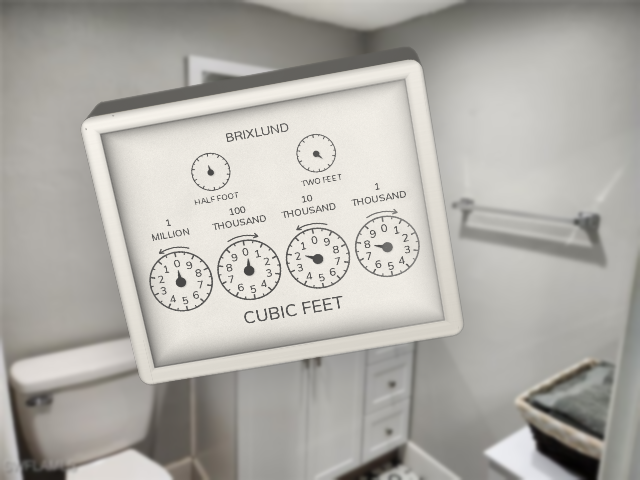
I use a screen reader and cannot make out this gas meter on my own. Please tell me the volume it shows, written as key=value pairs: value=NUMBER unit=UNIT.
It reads value=1800 unit=ft³
